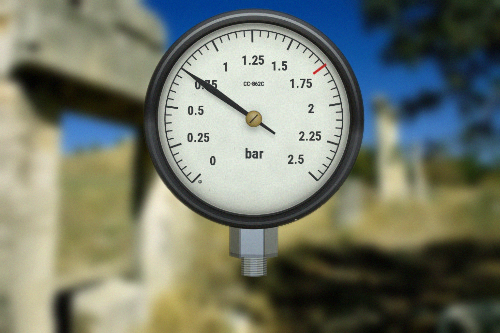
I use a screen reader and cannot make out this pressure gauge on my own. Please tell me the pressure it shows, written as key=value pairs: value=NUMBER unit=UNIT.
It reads value=0.75 unit=bar
